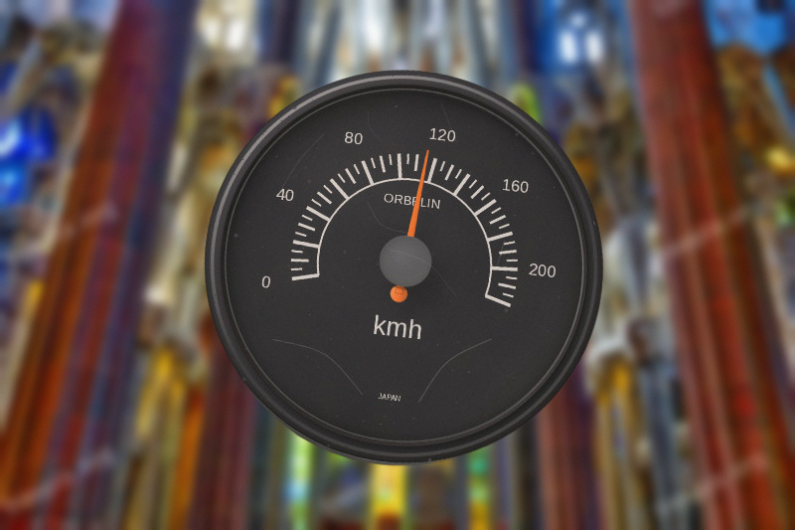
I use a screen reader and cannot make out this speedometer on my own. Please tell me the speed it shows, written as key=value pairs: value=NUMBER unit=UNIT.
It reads value=115 unit=km/h
